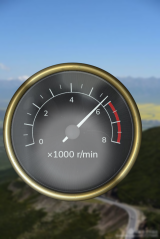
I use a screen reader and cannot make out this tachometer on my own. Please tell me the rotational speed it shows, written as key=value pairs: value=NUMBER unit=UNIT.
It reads value=5750 unit=rpm
